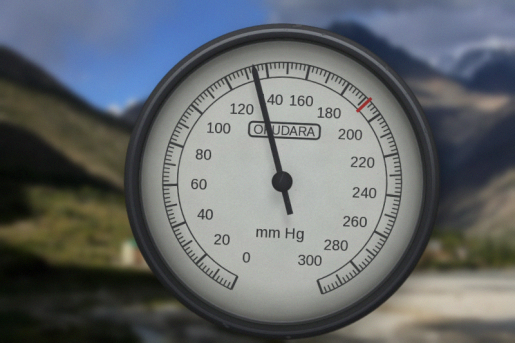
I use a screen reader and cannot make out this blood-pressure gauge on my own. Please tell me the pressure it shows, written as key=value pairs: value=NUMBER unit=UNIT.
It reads value=134 unit=mmHg
